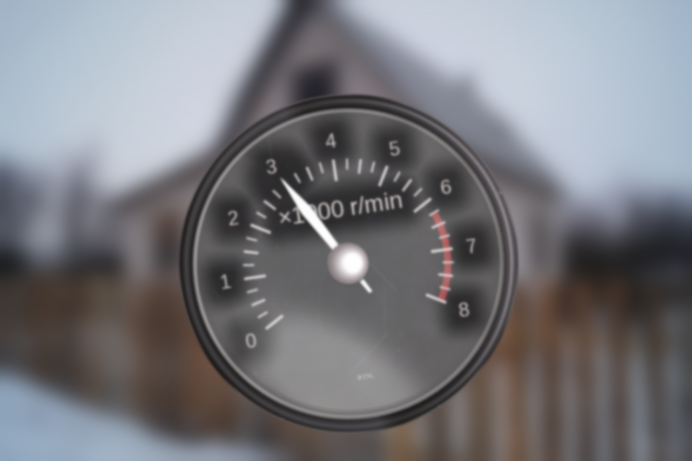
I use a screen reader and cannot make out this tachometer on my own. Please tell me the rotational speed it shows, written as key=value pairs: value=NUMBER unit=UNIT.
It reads value=3000 unit=rpm
